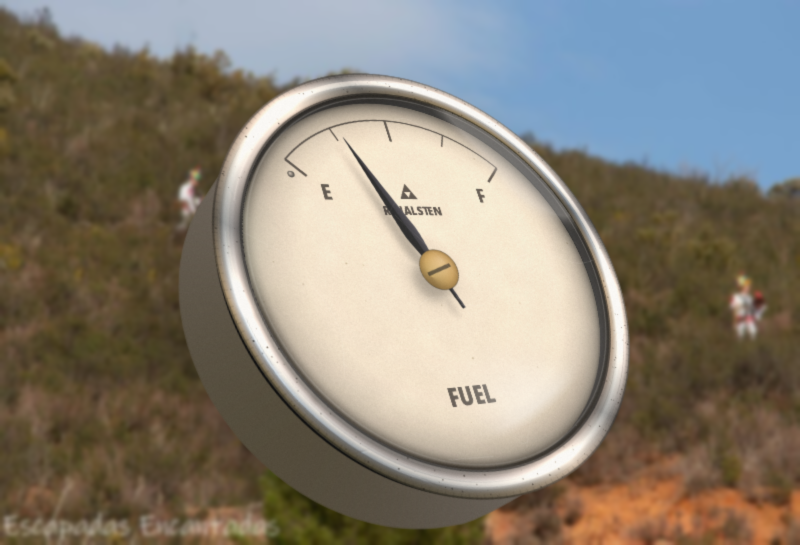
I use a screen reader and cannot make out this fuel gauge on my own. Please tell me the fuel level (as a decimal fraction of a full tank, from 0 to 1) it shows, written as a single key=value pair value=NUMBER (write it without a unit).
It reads value=0.25
